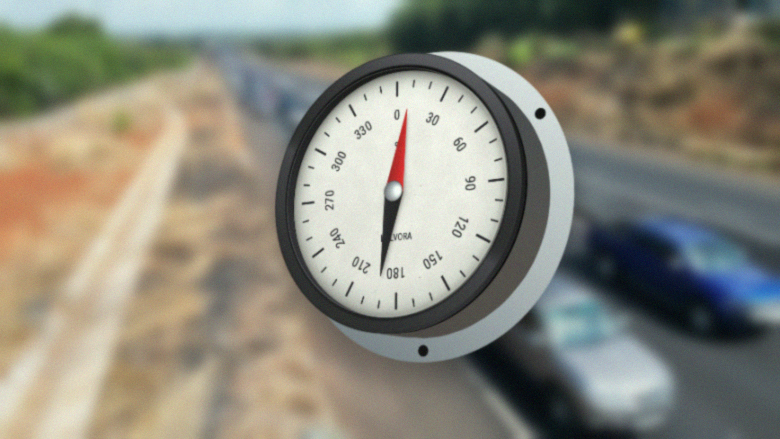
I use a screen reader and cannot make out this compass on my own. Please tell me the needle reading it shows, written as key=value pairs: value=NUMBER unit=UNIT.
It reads value=10 unit=°
